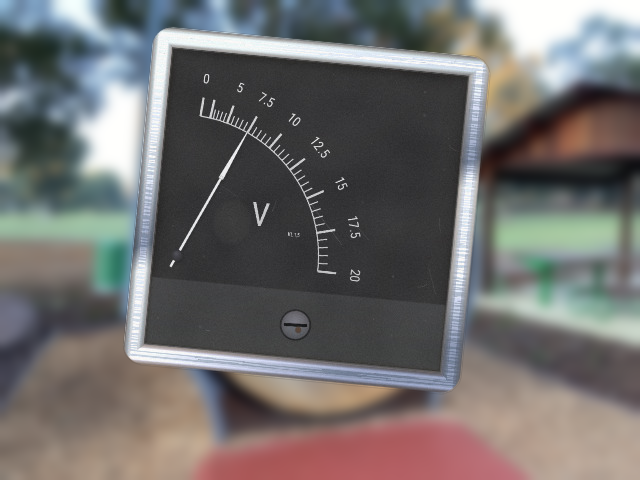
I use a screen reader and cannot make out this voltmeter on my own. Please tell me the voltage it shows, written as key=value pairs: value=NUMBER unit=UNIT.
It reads value=7.5 unit=V
